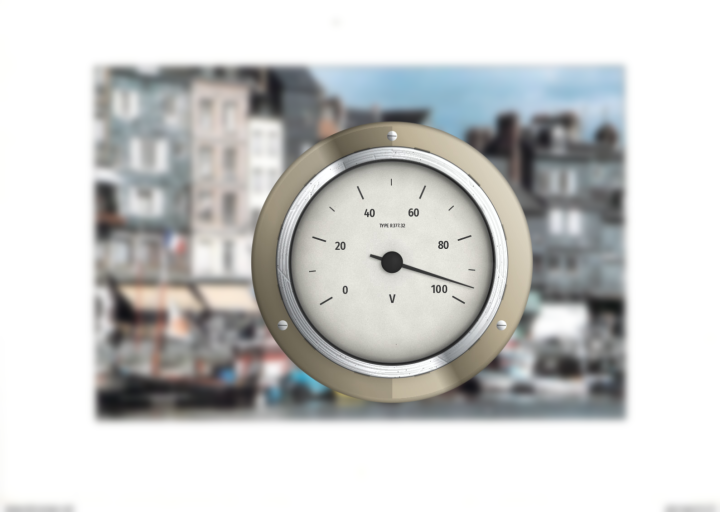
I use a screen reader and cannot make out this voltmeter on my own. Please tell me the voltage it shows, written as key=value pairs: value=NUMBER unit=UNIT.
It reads value=95 unit=V
